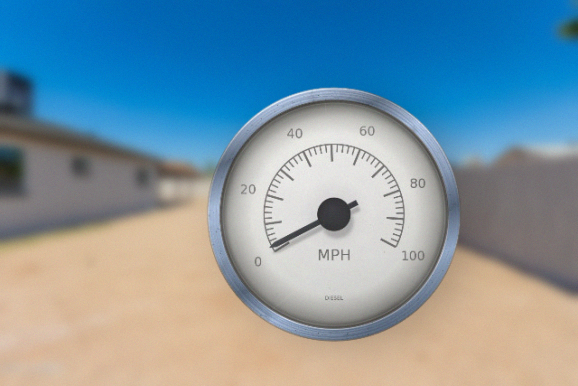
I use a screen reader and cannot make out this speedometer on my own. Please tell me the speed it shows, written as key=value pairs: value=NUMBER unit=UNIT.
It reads value=2 unit=mph
